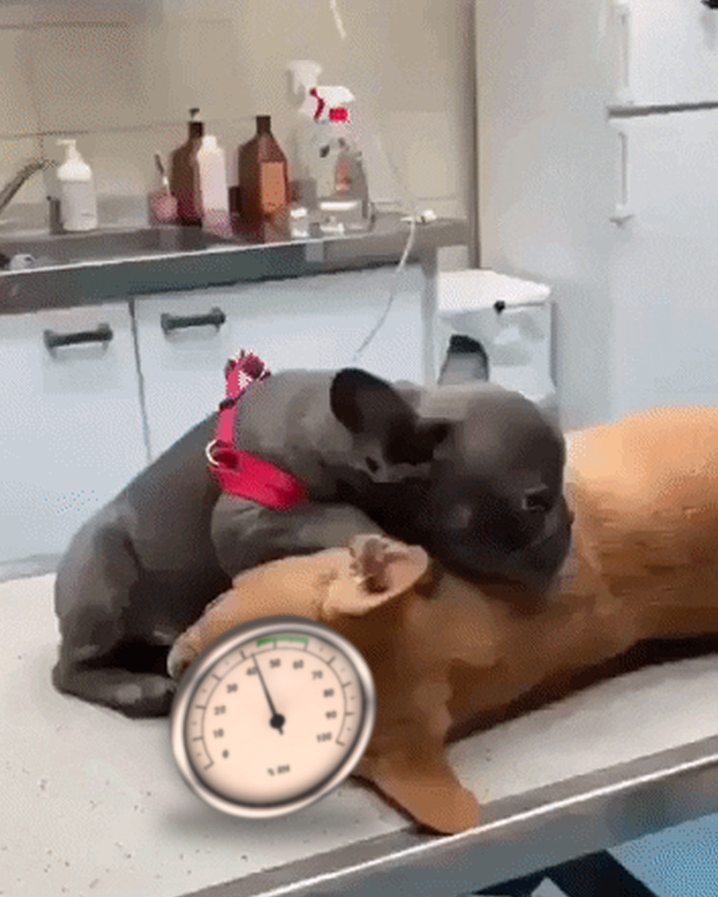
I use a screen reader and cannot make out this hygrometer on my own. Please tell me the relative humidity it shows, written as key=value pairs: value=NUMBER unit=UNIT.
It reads value=42.5 unit=%
